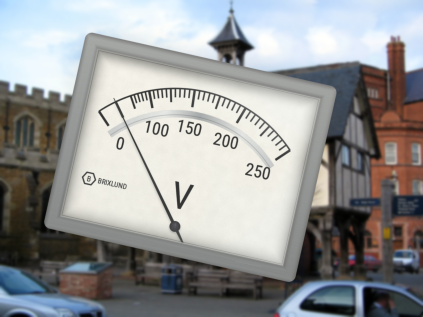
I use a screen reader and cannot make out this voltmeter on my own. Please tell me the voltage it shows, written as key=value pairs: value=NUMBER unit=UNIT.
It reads value=50 unit=V
